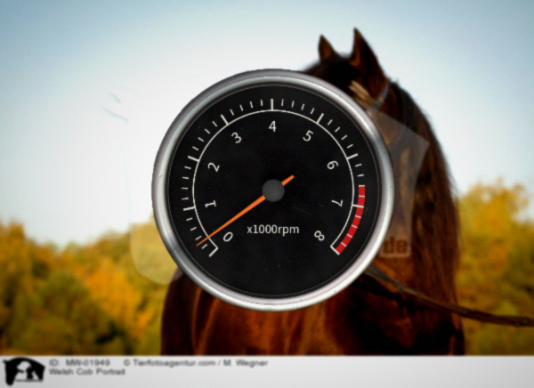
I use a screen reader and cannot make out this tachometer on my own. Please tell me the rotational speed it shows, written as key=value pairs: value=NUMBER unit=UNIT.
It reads value=300 unit=rpm
